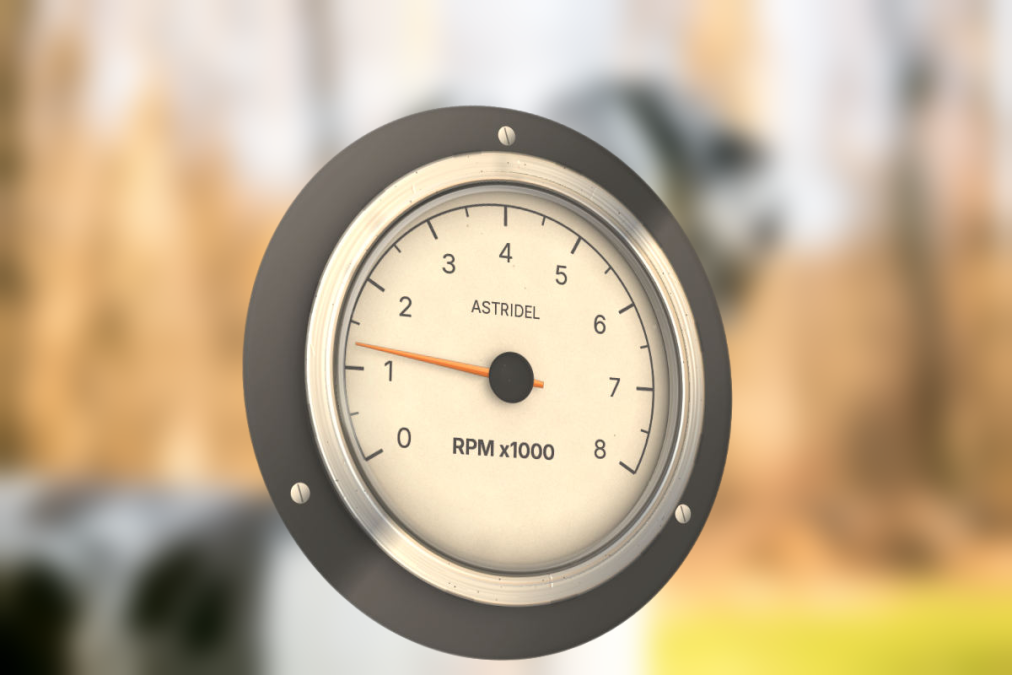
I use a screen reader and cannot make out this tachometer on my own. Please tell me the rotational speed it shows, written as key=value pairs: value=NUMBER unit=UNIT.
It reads value=1250 unit=rpm
